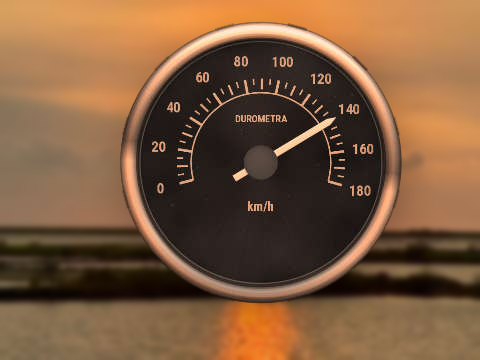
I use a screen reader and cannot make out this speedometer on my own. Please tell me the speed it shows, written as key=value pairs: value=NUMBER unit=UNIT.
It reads value=140 unit=km/h
